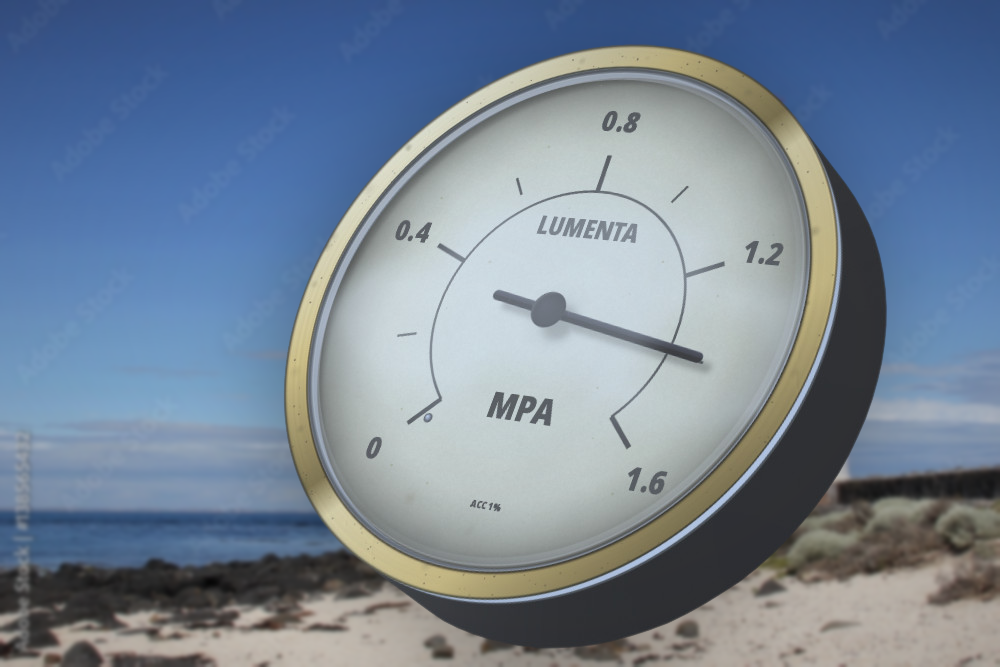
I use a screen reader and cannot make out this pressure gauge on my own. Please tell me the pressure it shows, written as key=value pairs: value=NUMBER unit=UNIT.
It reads value=1.4 unit=MPa
